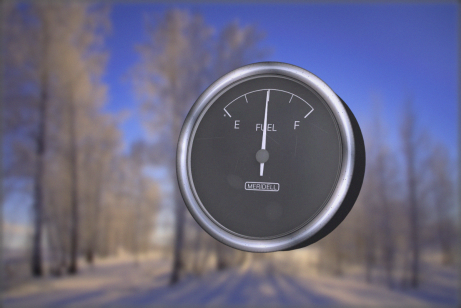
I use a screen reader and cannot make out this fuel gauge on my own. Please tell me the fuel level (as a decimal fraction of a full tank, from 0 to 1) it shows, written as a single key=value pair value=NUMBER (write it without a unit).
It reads value=0.5
